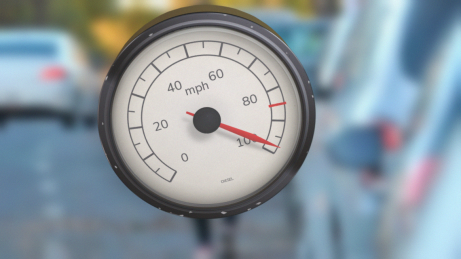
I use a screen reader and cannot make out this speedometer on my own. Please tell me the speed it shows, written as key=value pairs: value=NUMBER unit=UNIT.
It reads value=97.5 unit=mph
